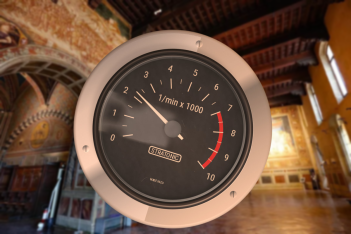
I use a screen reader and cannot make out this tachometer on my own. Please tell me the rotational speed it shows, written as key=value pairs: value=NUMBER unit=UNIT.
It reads value=2250 unit=rpm
